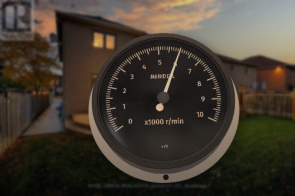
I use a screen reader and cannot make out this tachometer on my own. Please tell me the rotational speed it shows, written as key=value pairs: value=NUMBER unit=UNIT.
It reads value=6000 unit=rpm
